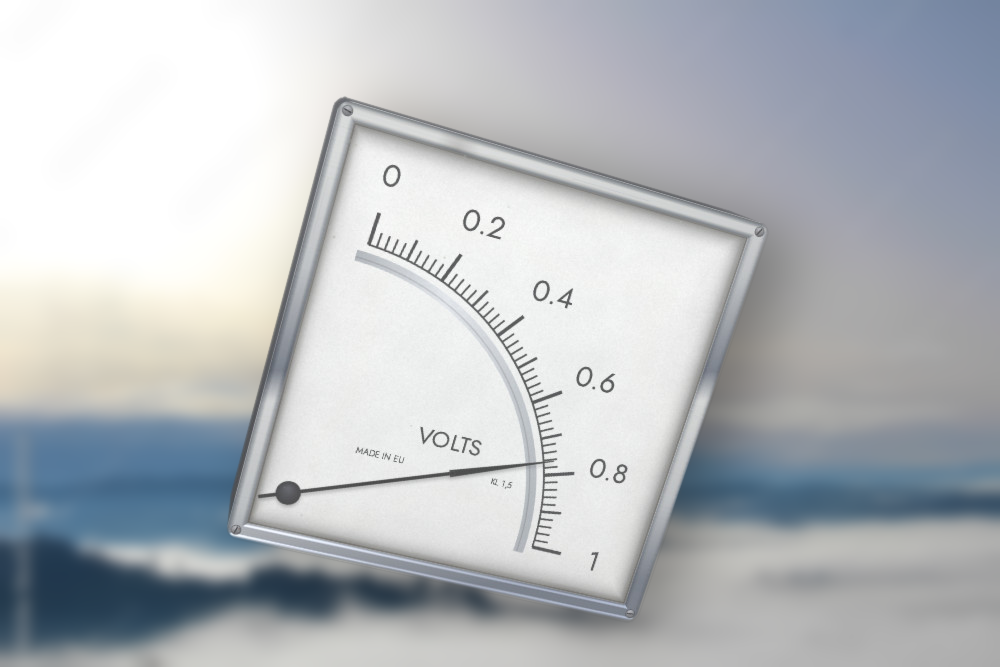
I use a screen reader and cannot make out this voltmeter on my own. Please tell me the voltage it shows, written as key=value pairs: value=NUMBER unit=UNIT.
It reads value=0.76 unit=V
